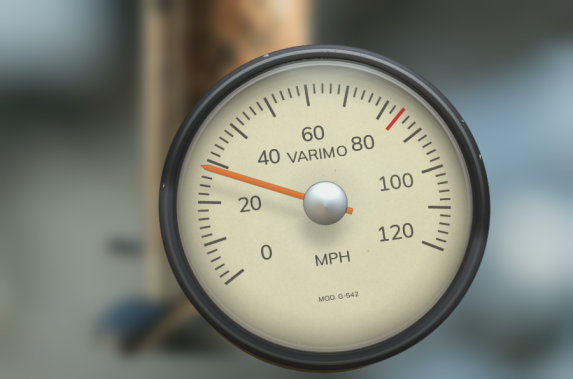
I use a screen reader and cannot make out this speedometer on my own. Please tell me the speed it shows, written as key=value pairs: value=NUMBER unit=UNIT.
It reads value=28 unit=mph
